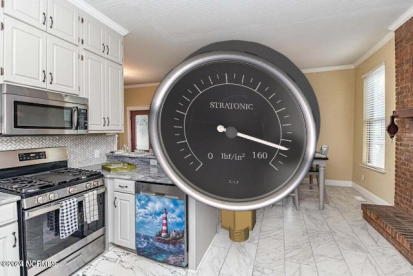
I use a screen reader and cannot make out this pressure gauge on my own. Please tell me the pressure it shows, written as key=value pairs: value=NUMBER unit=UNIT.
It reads value=145 unit=psi
